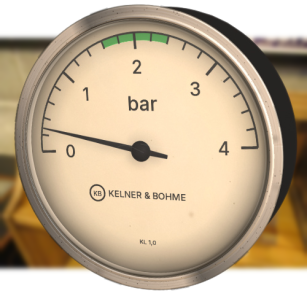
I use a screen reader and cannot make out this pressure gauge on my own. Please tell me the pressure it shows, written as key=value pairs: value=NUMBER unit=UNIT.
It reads value=0.3 unit=bar
